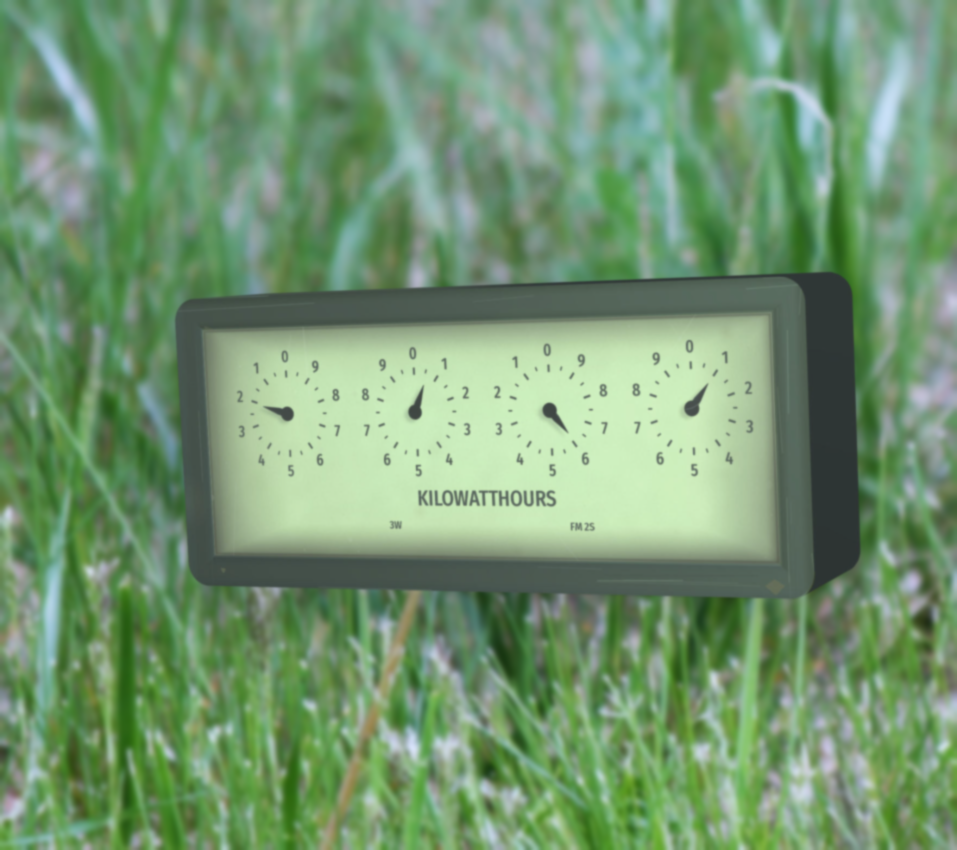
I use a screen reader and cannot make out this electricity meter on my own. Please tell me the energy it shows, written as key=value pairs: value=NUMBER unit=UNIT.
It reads value=2061 unit=kWh
